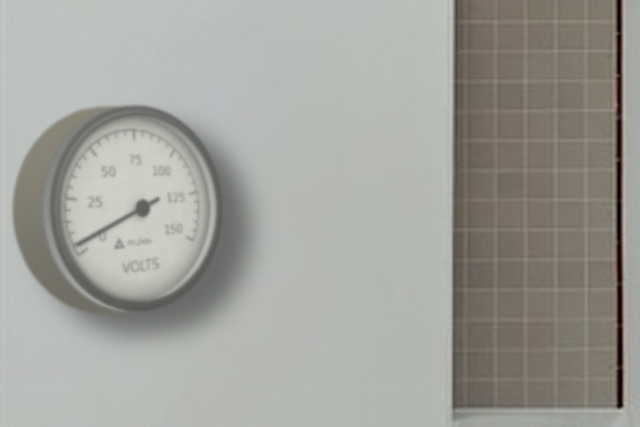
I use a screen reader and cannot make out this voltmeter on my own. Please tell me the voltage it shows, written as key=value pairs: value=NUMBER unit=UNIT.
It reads value=5 unit=V
